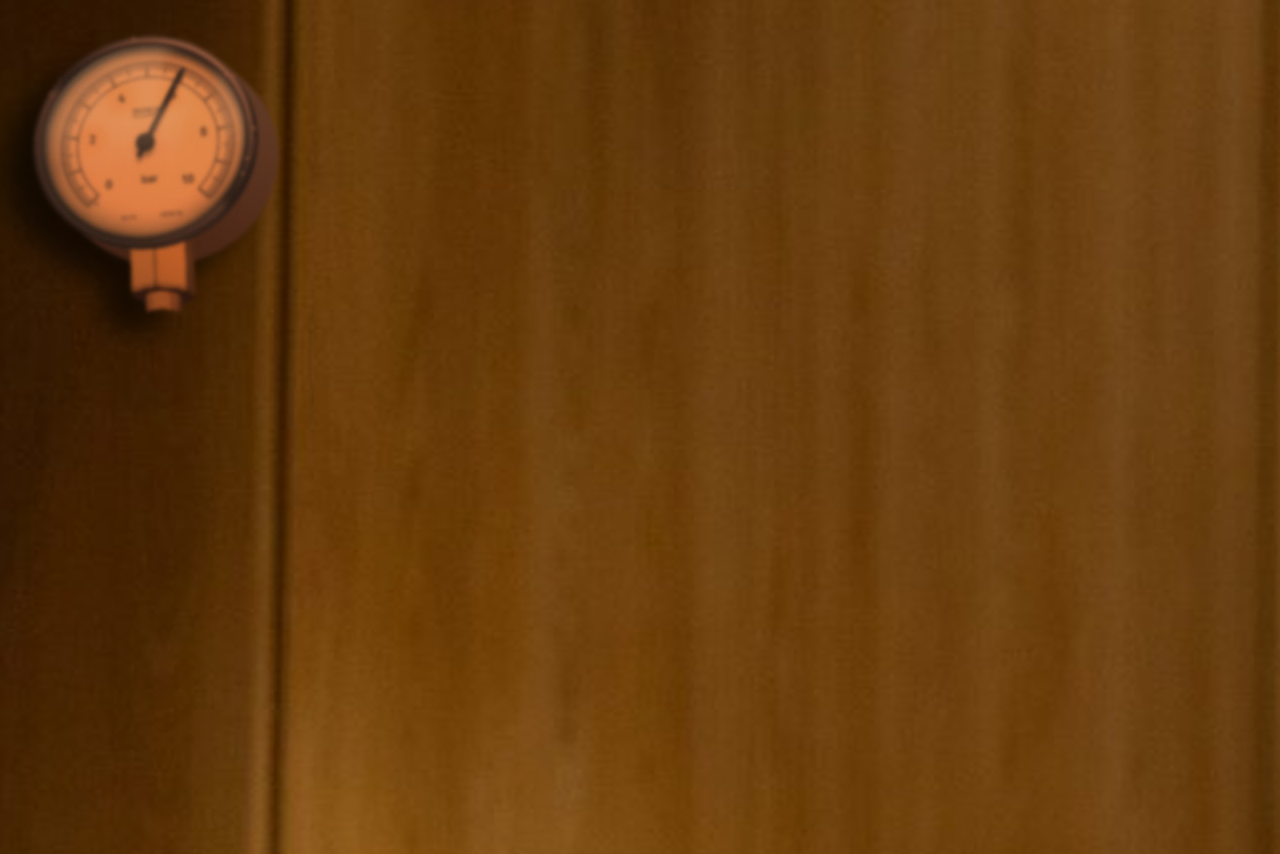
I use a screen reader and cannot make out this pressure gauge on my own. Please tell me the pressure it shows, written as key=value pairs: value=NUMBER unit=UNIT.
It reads value=6 unit=bar
